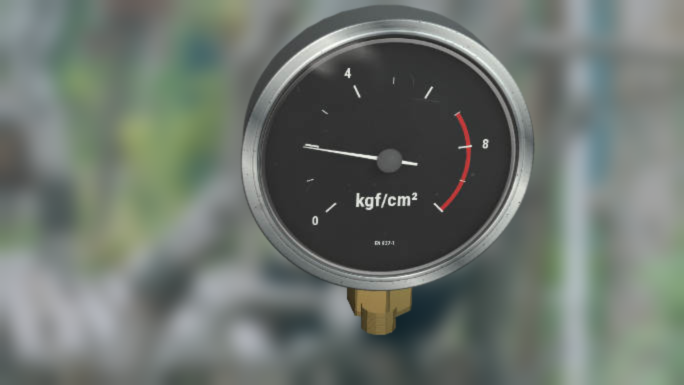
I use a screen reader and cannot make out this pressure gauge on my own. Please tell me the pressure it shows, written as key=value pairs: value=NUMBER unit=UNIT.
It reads value=2 unit=kg/cm²
